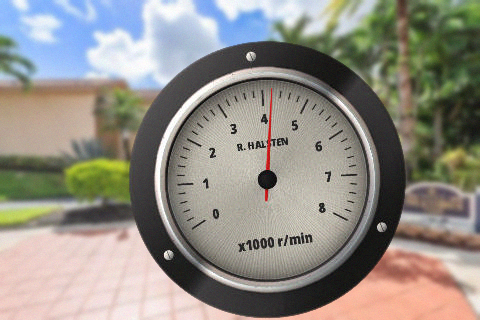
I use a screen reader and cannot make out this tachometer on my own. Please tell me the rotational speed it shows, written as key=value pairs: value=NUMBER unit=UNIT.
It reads value=4200 unit=rpm
